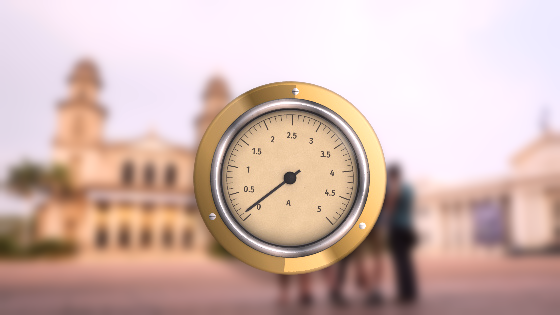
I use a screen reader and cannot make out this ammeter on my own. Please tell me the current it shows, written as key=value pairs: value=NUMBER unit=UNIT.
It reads value=0.1 unit=A
